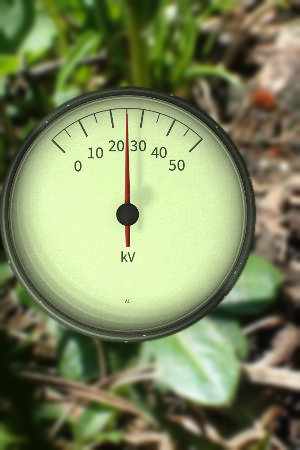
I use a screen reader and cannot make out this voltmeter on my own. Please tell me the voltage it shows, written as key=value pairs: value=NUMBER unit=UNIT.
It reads value=25 unit=kV
